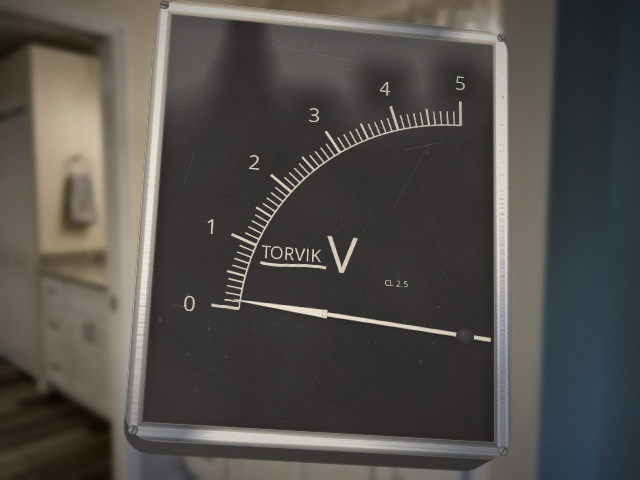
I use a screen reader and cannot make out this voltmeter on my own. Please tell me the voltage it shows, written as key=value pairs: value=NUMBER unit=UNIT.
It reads value=0.1 unit=V
